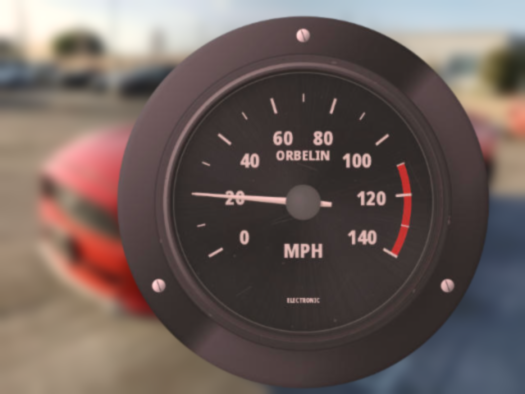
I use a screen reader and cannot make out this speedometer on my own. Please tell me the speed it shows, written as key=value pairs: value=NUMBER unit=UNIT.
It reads value=20 unit=mph
